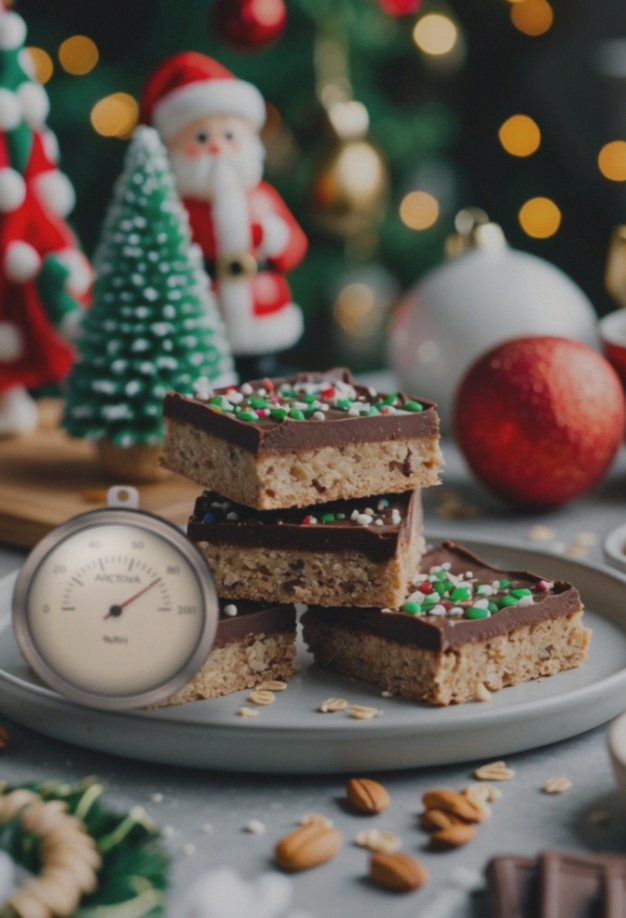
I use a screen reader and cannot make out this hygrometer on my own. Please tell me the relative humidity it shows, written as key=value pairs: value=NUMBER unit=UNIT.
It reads value=80 unit=%
